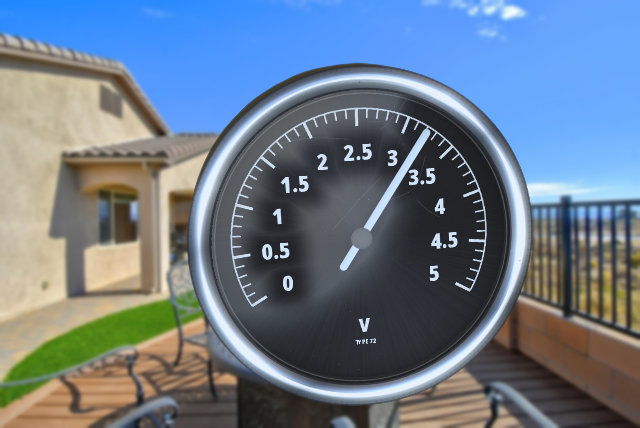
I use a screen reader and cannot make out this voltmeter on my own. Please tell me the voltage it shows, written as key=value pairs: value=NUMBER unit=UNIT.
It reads value=3.2 unit=V
